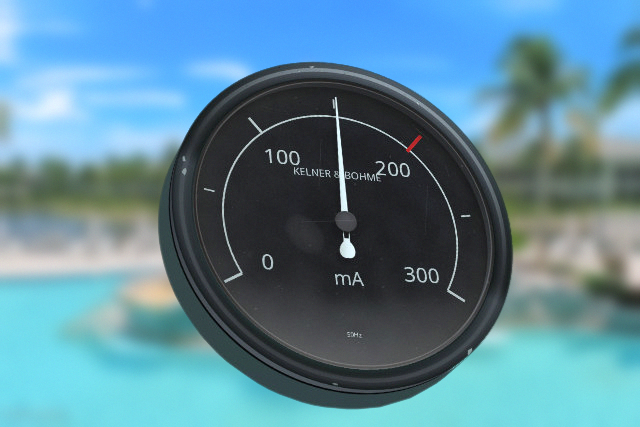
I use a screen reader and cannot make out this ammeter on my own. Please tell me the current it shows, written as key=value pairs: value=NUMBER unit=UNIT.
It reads value=150 unit=mA
